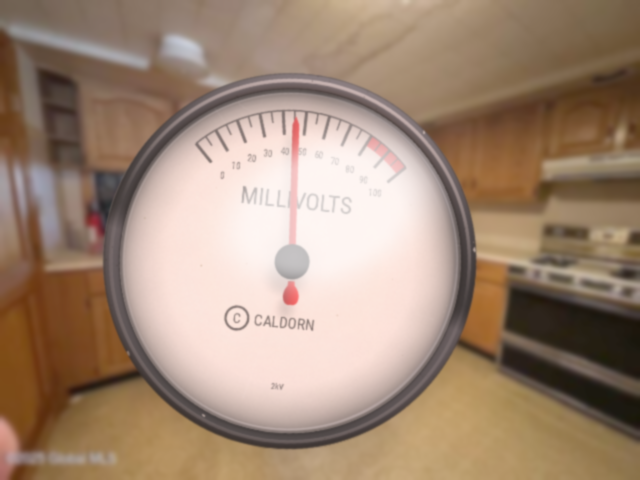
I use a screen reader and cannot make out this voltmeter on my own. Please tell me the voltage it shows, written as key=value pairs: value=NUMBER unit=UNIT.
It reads value=45 unit=mV
